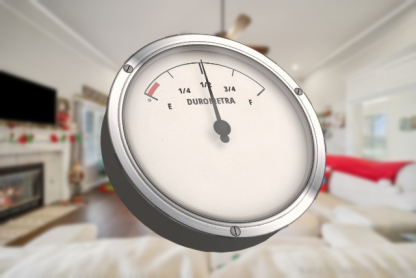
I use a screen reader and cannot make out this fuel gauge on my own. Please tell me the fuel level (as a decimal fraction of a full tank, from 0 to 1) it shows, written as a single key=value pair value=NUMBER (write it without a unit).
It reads value=0.5
